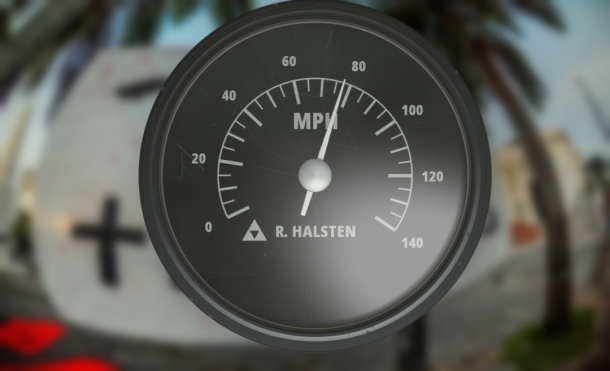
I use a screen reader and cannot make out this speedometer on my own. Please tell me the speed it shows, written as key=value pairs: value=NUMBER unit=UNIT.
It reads value=77.5 unit=mph
